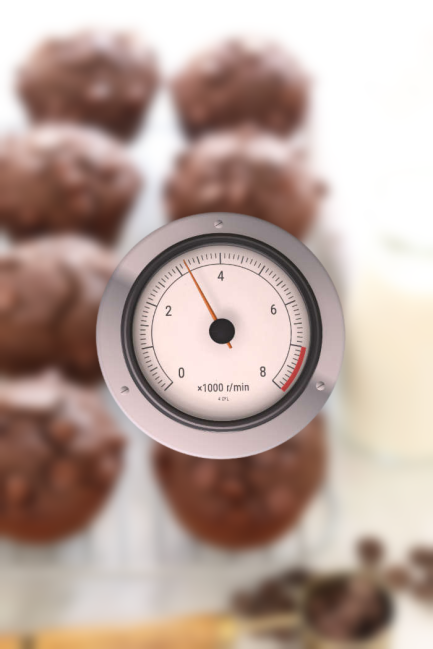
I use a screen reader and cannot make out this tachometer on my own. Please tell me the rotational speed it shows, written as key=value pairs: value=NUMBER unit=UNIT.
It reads value=3200 unit=rpm
